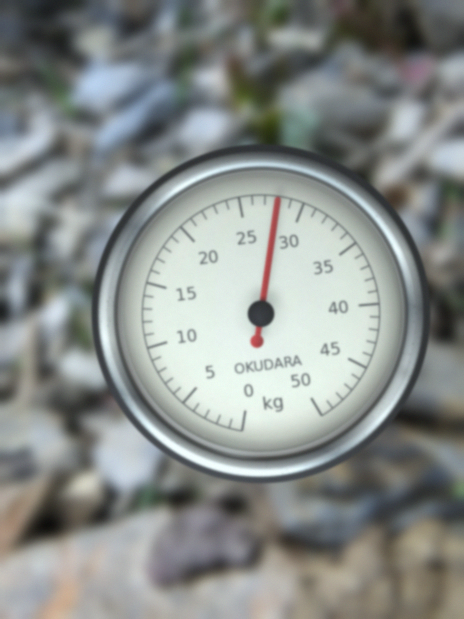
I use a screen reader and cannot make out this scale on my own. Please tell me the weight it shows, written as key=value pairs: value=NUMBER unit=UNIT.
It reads value=28 unit=kg
